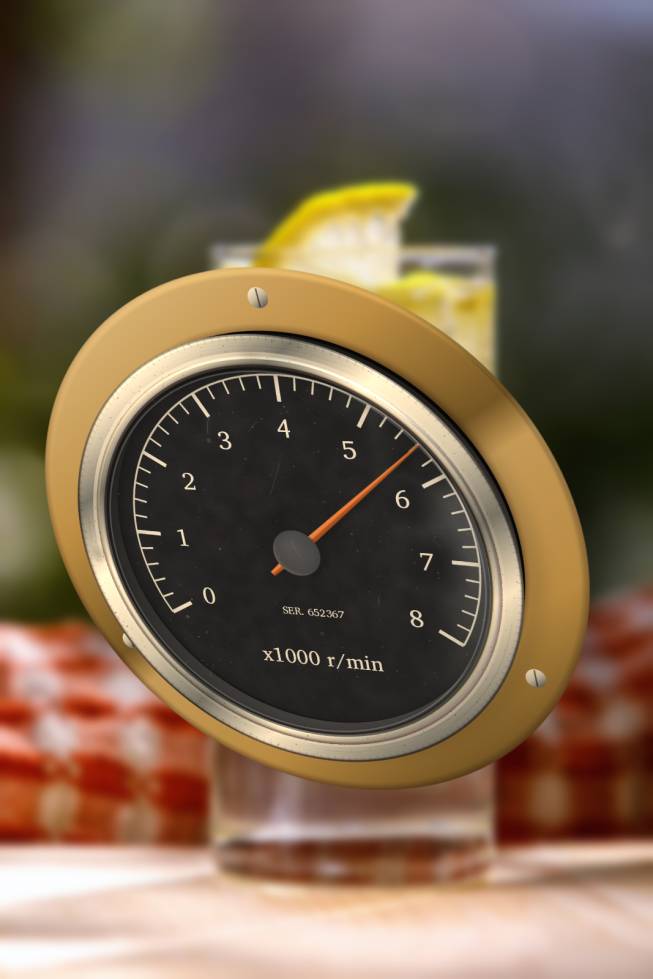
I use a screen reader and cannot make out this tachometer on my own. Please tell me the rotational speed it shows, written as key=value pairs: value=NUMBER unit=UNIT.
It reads value=5600 unit=rpm
